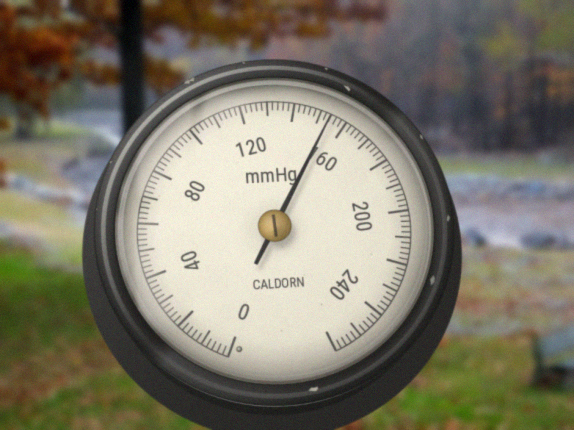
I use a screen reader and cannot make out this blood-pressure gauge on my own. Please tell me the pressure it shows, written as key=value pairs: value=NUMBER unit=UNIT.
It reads value=154 unit=mmHg
